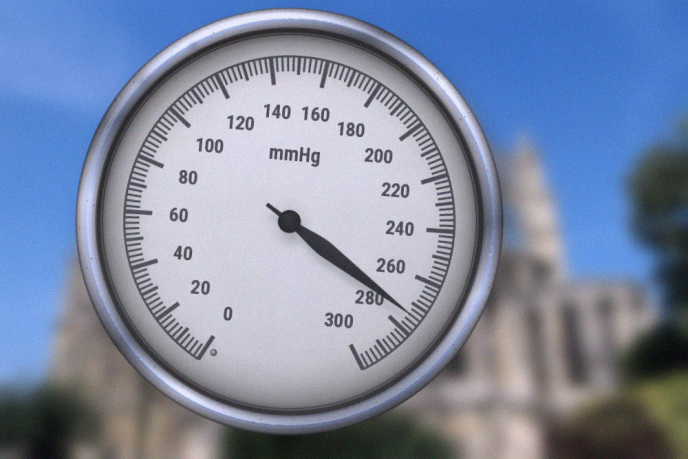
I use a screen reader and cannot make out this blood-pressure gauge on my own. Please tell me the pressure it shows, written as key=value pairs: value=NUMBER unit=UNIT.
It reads value=274 unit=mmHg
